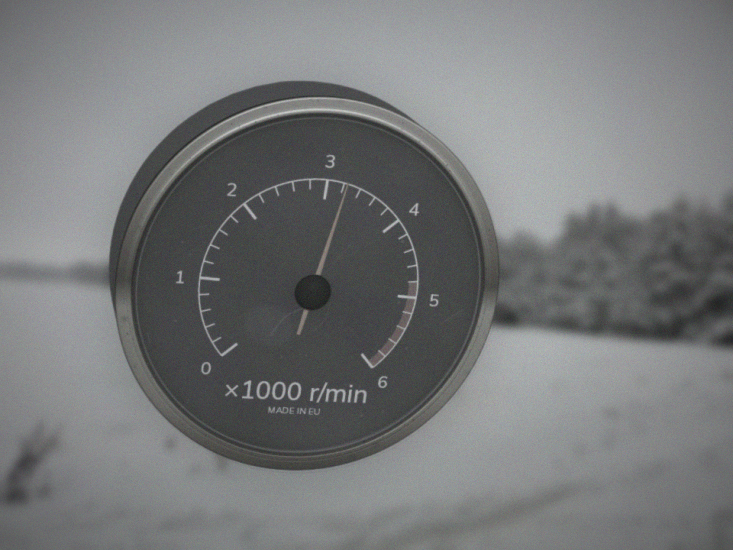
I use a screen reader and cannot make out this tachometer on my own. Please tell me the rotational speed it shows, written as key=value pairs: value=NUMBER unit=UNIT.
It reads value=3200 unit=rpm
